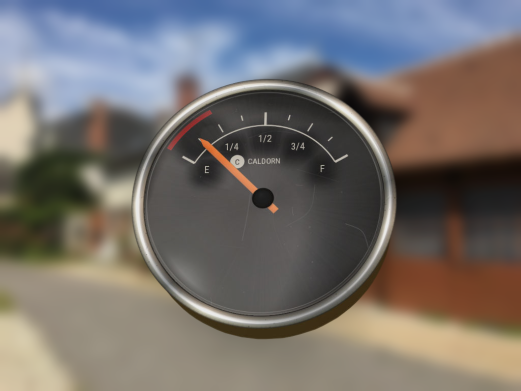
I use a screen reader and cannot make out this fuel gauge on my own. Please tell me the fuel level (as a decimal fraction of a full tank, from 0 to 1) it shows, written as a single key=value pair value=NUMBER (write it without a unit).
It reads value=0.125
